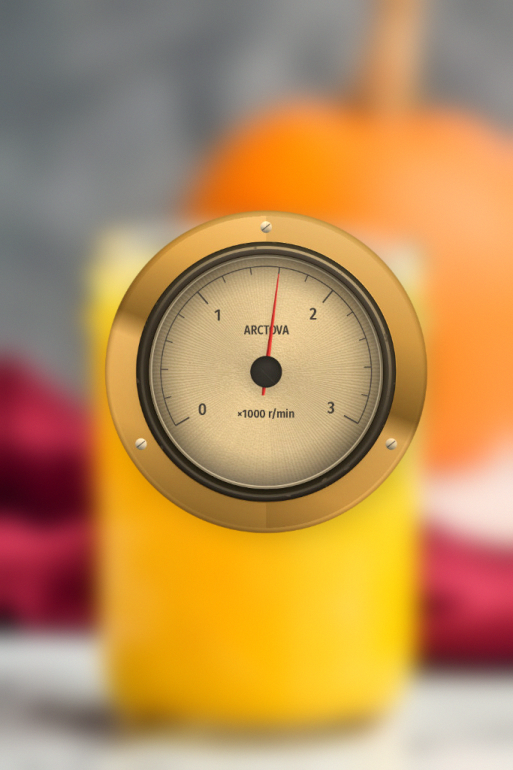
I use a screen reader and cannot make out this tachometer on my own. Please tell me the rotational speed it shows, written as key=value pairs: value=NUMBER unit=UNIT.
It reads value=1600 unit=rpm
